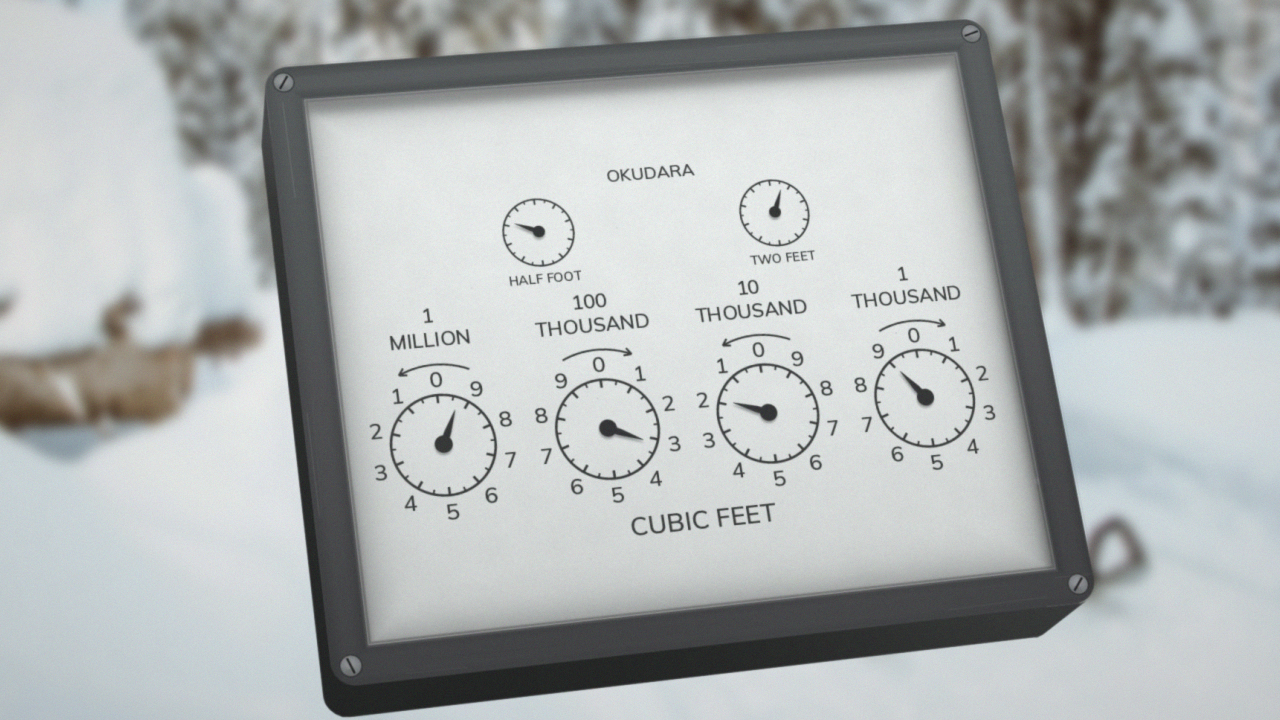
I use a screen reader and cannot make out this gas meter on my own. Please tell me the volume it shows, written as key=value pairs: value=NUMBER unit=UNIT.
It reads value=931900 unit=ft³
